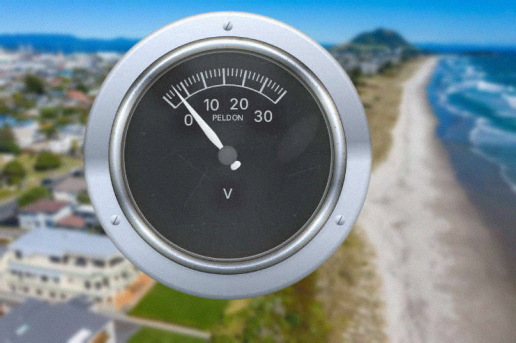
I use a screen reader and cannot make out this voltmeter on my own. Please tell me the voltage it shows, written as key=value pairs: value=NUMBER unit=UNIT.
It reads value=3 unit=V
